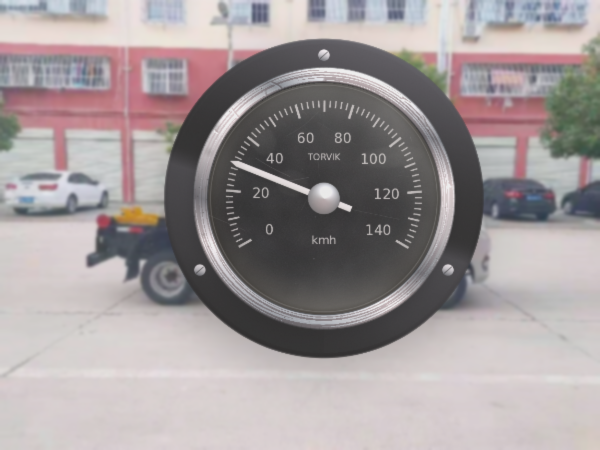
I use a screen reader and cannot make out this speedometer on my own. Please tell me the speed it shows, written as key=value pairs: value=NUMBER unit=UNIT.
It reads value=30 unit=km/h
